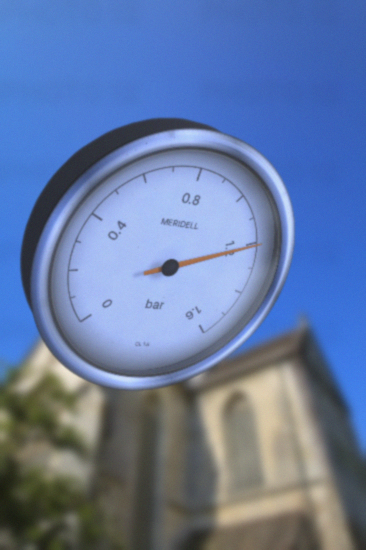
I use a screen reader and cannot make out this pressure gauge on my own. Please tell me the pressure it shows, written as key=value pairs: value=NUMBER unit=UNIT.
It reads value=1.2 unit=bar
